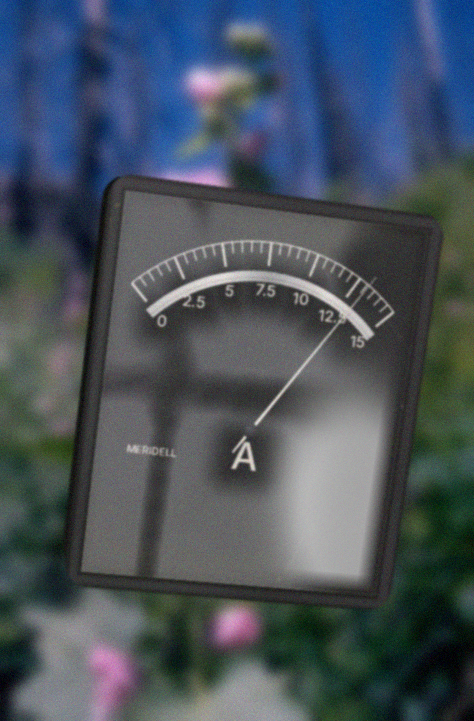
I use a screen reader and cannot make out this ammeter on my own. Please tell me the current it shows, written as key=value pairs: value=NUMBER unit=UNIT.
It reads value=13 unit=A
